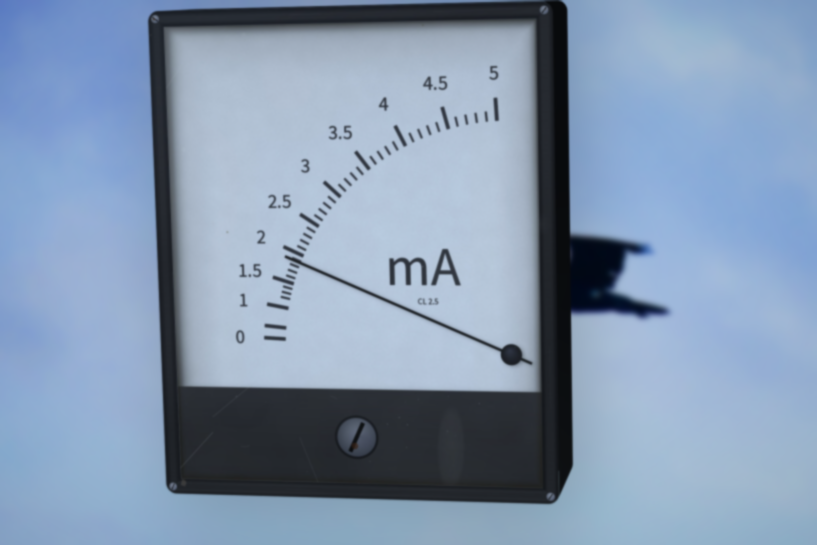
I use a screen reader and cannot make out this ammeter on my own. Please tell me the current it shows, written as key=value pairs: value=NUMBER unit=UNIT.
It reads value=1.9 unit=mA
